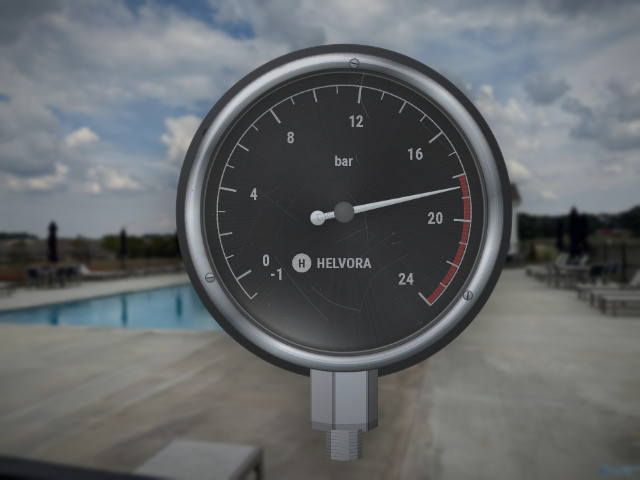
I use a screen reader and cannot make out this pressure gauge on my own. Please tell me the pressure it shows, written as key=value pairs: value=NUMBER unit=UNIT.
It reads value=18.5 unit=bar
